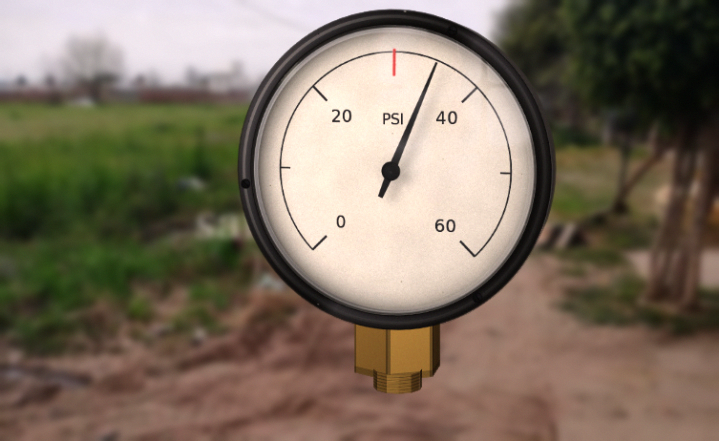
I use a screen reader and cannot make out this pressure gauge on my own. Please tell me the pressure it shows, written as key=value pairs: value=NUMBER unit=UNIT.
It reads value=35 unit=psi
